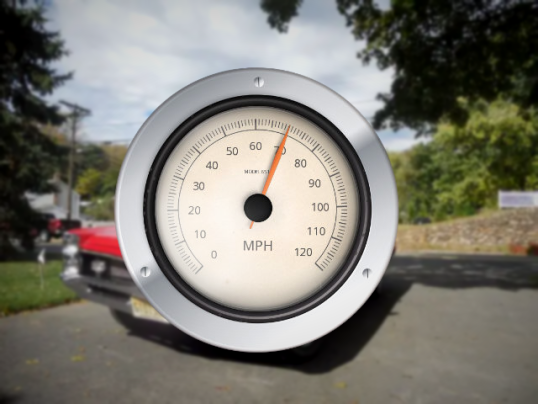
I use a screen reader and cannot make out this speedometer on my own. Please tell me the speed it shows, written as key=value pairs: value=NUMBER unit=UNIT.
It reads value=70 unit=mph
